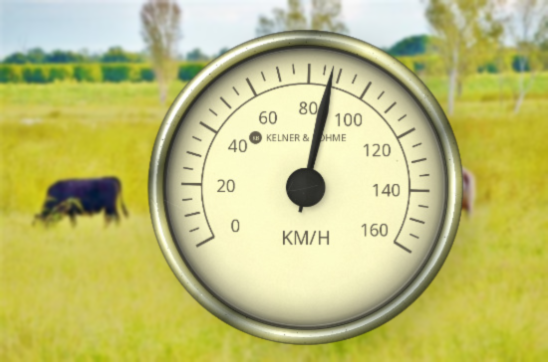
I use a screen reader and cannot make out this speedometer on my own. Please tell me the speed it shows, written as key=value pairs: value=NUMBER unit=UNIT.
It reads value=87.5 unit=km/h
